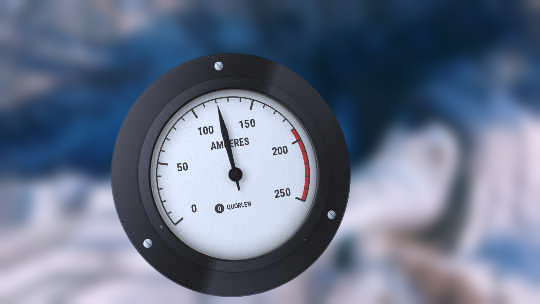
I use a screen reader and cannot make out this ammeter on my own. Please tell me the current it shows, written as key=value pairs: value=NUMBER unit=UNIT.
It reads value=120 unit=A
